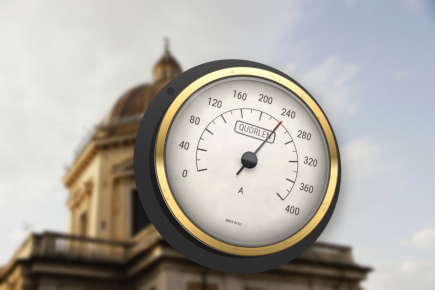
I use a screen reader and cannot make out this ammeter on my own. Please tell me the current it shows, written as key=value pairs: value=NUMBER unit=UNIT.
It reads value=240 unit=A
